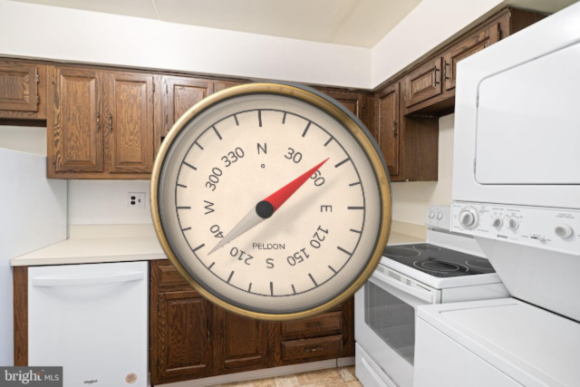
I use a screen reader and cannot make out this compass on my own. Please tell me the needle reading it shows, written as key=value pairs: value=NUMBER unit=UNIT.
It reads value=52.5 unit=°
